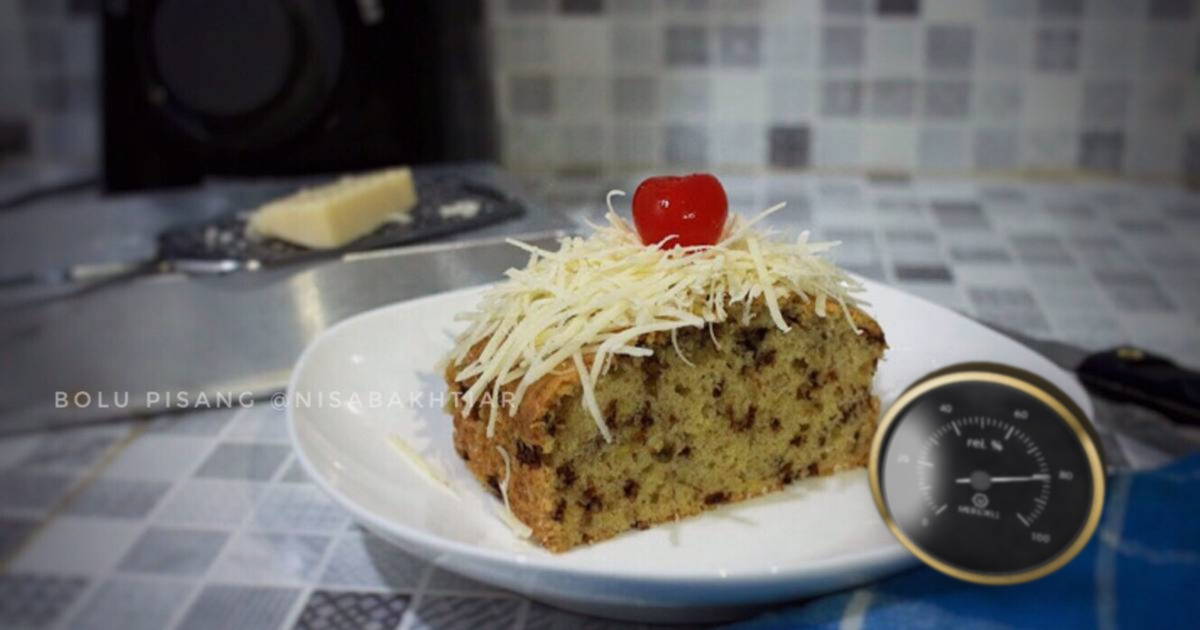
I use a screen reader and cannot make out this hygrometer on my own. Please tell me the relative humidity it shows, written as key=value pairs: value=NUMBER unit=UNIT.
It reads value=80 unit=%
